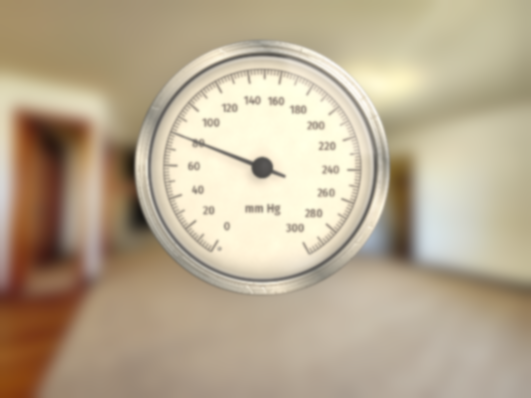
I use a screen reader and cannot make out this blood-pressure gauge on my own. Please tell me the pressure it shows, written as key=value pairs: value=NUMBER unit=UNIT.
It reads value=80 unit=mmHg
